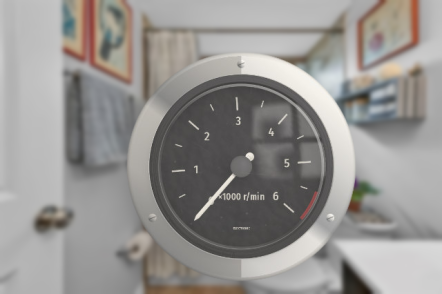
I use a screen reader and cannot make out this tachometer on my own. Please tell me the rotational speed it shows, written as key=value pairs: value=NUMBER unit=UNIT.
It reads value=0 unit=rpm
